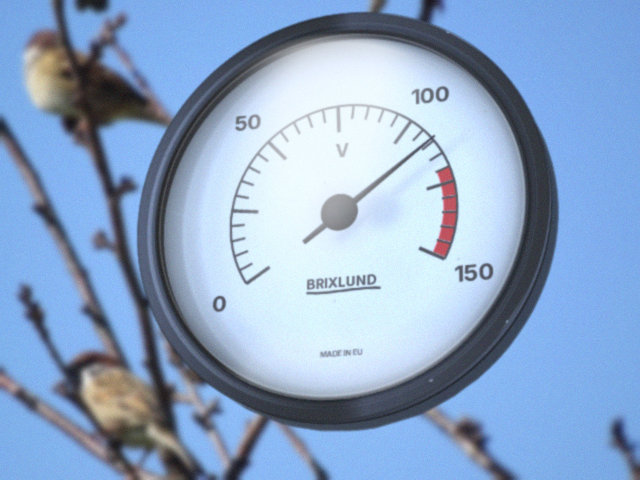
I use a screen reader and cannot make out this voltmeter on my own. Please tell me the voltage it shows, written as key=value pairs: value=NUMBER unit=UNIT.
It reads value=110 unit=V
